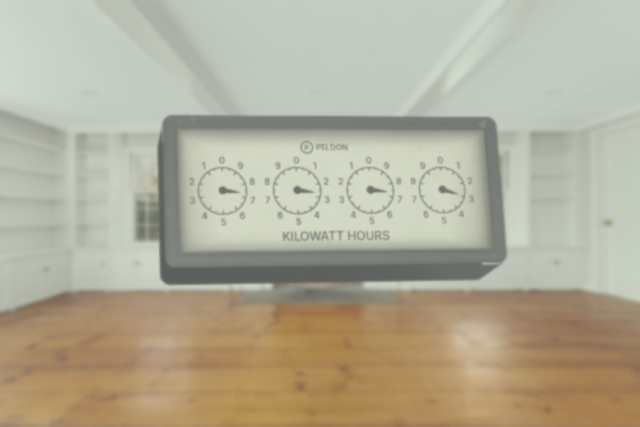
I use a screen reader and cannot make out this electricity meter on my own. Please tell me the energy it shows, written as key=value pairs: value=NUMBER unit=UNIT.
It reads value=7273 unit=kWh
